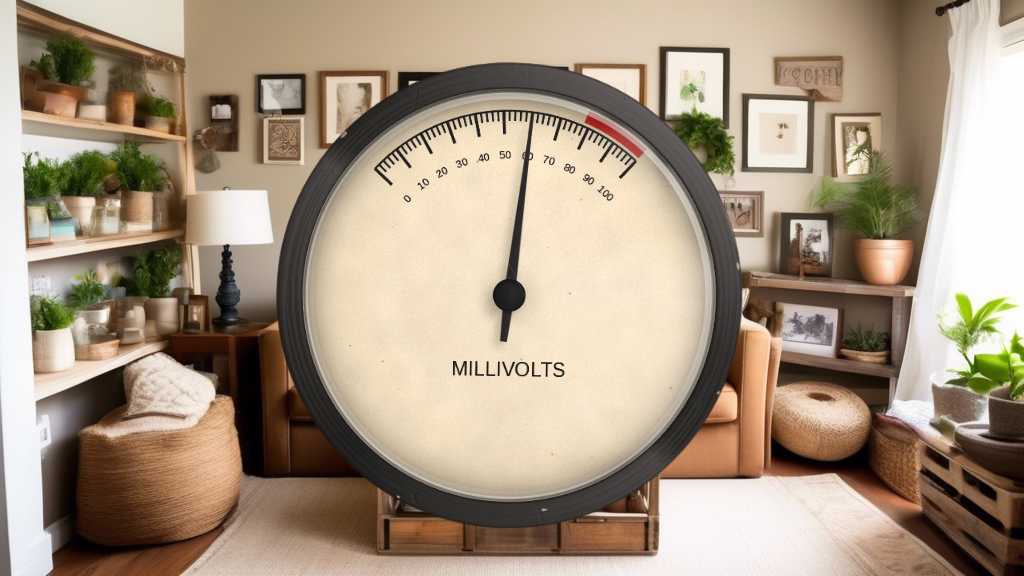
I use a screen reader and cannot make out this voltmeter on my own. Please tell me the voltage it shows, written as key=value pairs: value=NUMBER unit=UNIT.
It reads value=60 unit=mV
